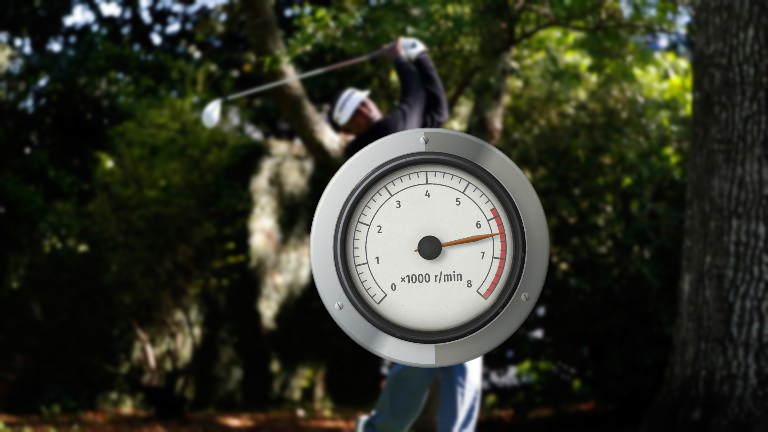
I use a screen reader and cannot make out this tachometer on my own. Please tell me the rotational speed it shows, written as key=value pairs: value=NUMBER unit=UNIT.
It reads value=6400 unit=rpm
